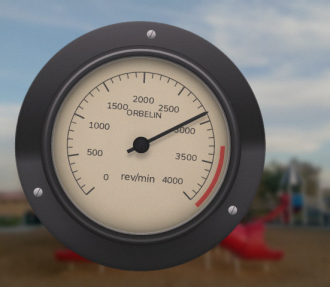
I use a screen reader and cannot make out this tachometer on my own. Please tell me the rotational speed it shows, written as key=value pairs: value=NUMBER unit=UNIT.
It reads value=2900 unit=rpm
